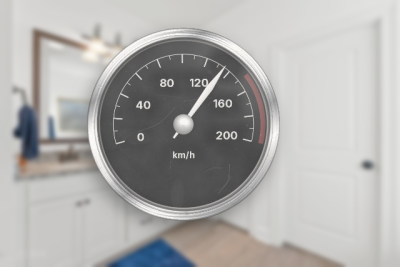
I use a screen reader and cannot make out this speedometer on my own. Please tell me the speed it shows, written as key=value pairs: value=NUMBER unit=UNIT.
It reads value=135 unit=km/h
